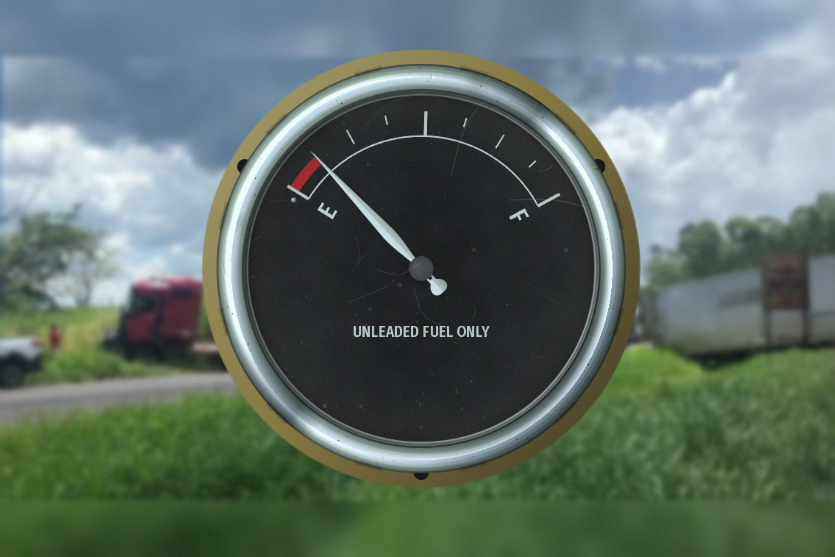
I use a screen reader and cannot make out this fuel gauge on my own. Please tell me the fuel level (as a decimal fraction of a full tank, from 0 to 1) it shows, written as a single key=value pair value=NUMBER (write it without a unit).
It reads value=0.125
